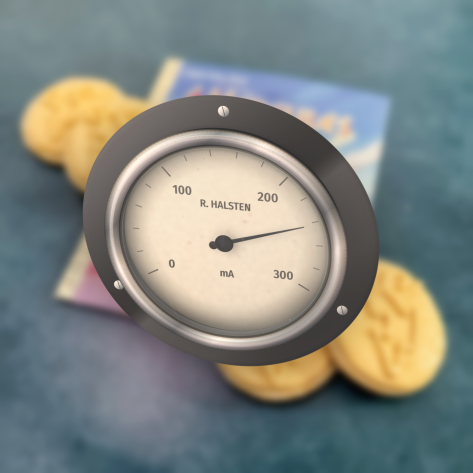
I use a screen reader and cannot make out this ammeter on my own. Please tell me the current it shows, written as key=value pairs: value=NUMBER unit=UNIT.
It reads value=240 unit=mA
